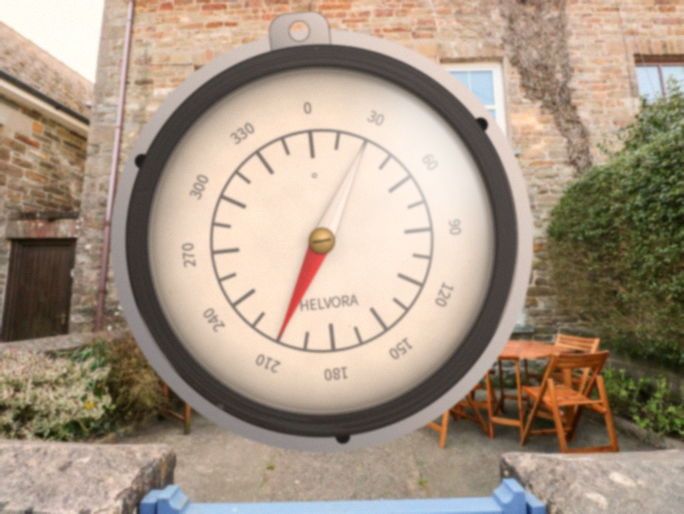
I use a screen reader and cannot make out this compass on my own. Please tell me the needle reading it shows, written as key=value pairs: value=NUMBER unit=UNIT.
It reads value=210 unit=°
